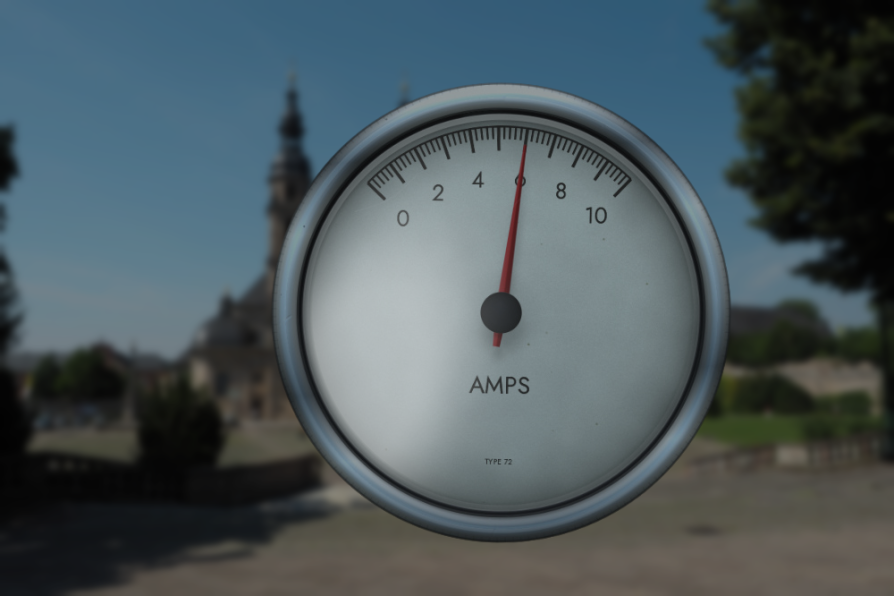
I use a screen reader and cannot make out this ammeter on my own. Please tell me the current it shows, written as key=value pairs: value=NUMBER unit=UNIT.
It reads value=6 unit=A
